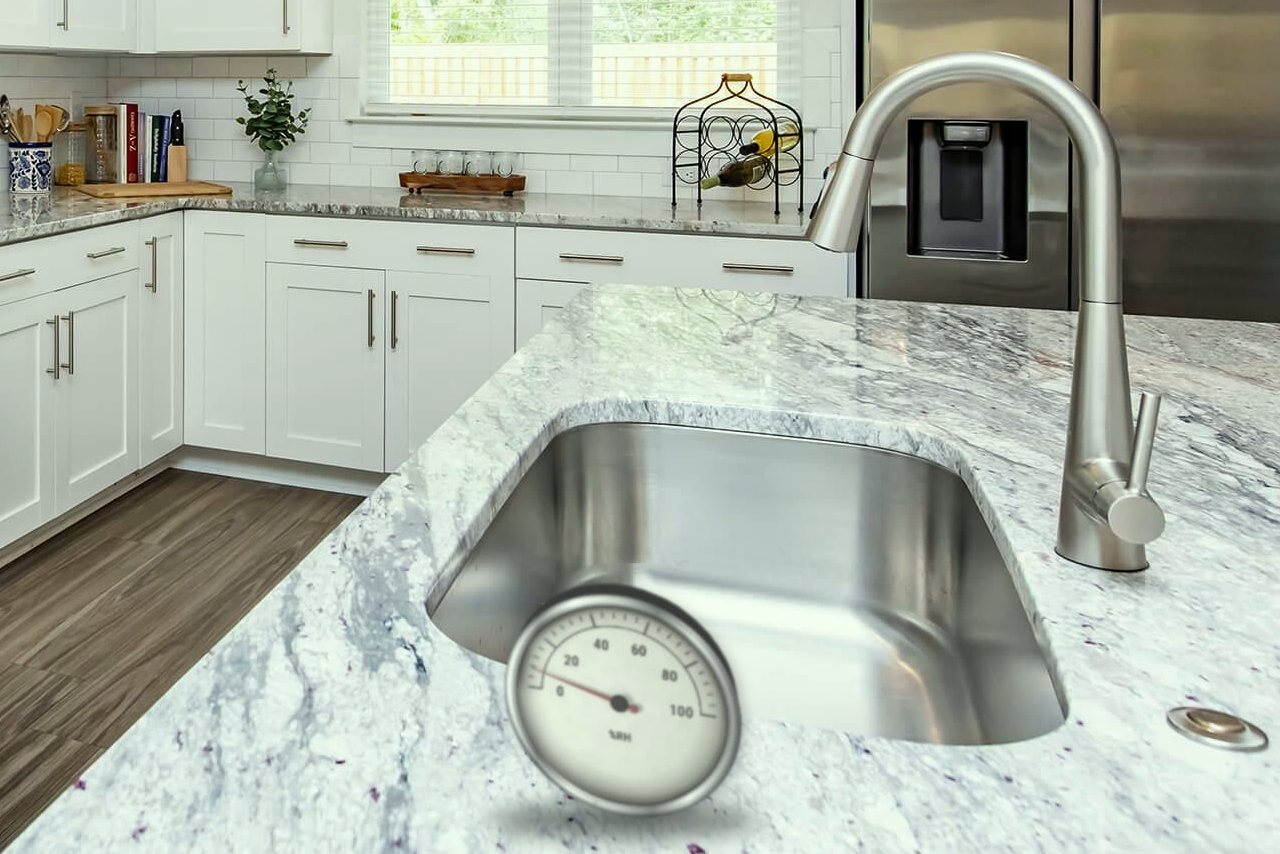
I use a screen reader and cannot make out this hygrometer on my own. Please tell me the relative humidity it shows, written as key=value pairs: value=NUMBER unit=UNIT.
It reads value=8 unit=%
